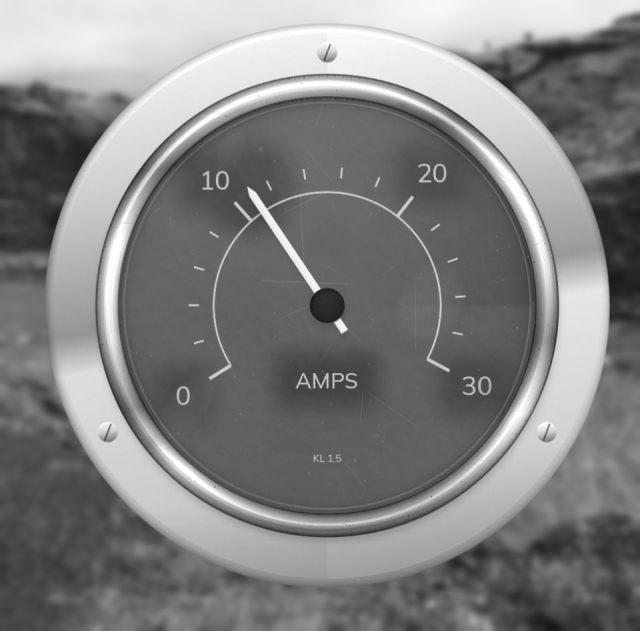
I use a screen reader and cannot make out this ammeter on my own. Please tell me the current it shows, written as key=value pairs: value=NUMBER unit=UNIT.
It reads value=11 unit=A
